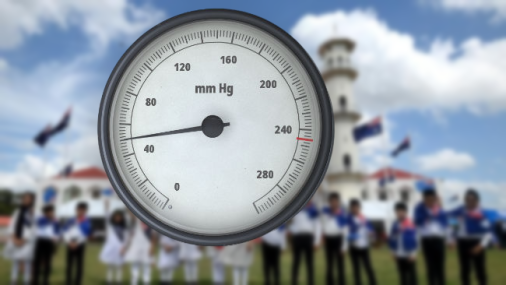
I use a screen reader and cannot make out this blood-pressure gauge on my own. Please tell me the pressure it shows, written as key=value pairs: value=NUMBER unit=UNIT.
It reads value=50 unit=mmHg
